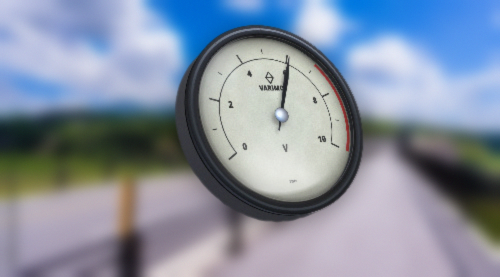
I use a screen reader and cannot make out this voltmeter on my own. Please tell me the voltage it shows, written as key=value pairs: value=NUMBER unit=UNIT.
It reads value=6 unit=V
